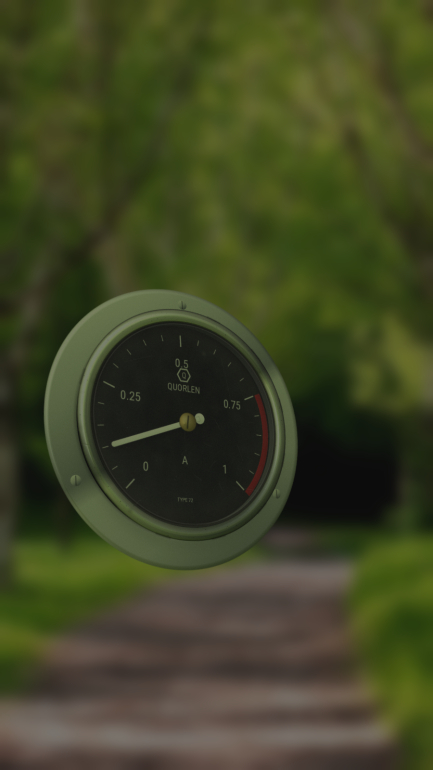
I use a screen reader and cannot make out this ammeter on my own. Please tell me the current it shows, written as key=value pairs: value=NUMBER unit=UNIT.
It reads value=0.1 unit=A
